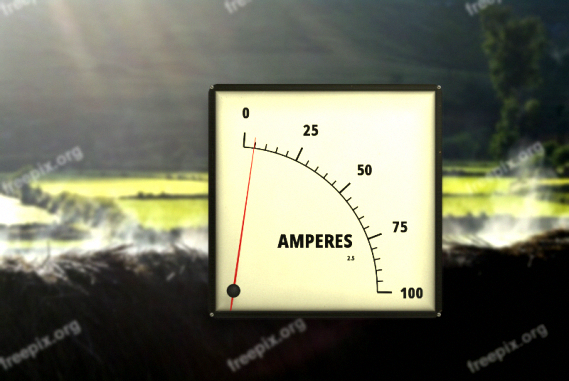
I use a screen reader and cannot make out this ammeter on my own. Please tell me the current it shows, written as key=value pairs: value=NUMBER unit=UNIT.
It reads value=5 unit=A
